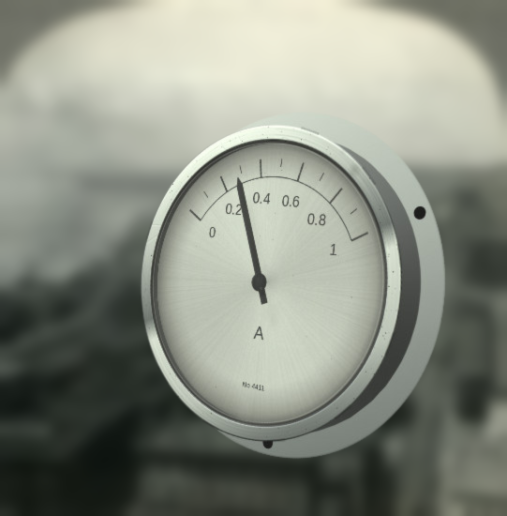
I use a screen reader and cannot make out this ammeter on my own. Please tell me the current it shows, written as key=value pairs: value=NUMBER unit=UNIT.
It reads value=0.3 unit=A
